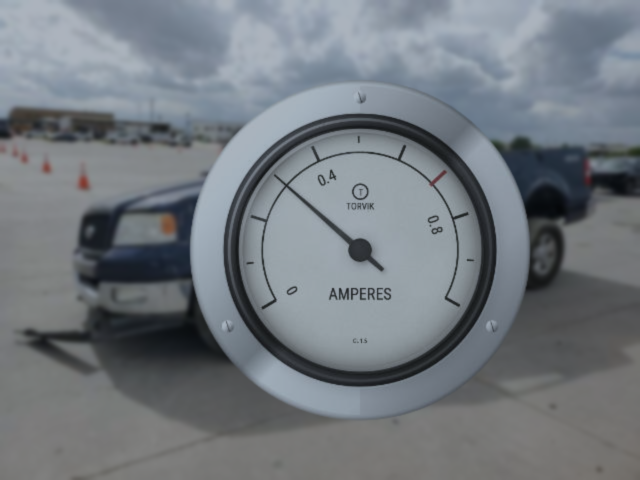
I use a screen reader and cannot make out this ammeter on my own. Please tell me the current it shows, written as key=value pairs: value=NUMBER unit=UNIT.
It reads value=0.3 unit=A
